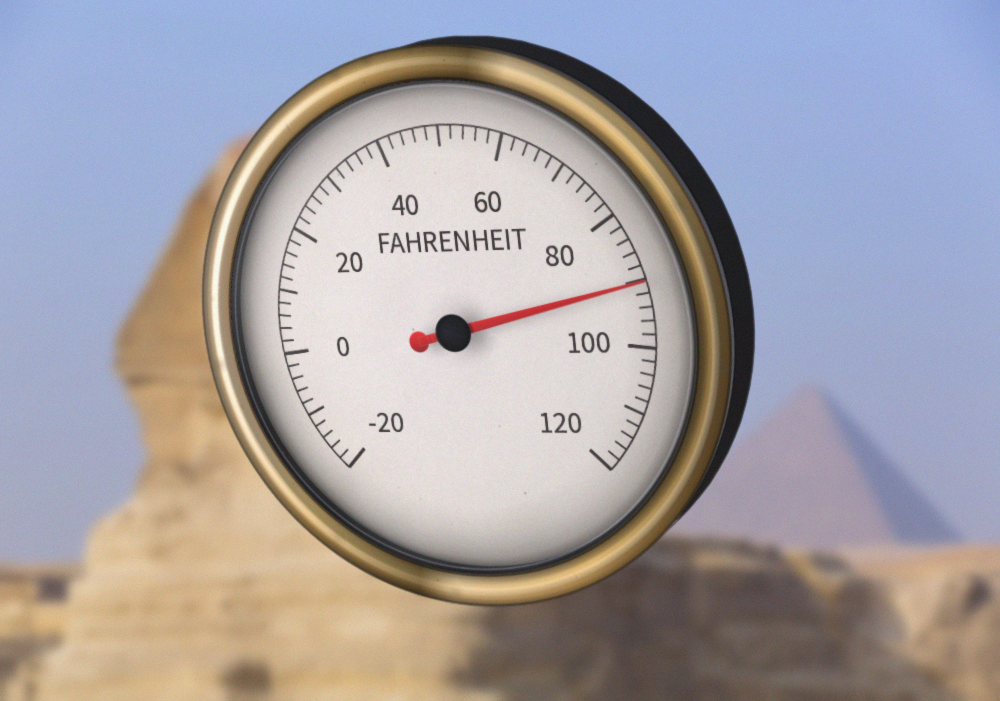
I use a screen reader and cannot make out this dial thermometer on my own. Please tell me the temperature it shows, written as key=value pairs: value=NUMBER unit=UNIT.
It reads value=90 unit=°F
